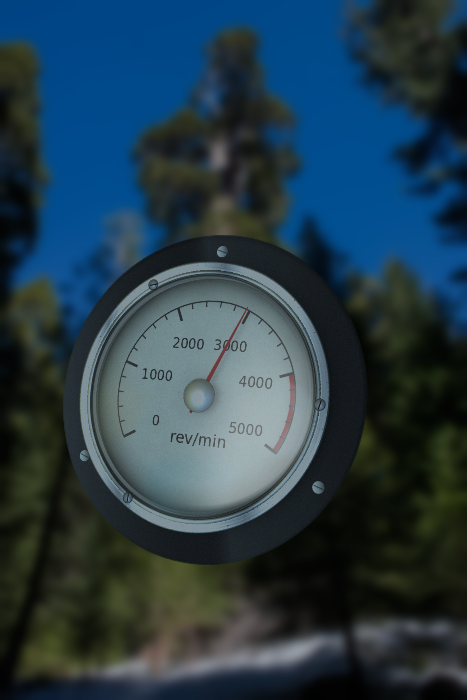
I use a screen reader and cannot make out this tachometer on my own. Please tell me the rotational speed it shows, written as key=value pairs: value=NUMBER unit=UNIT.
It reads value=3000 unit=rpm
